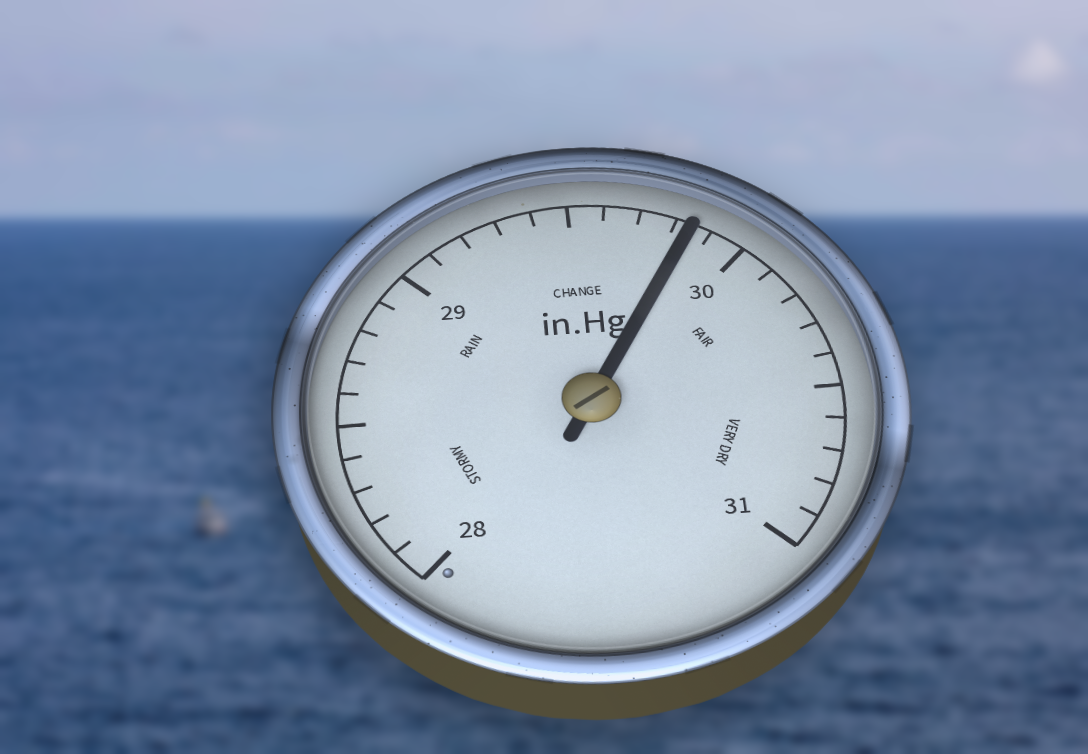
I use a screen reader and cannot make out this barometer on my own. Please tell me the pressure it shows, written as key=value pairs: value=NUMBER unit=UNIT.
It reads value=29.85 unit=inHg
